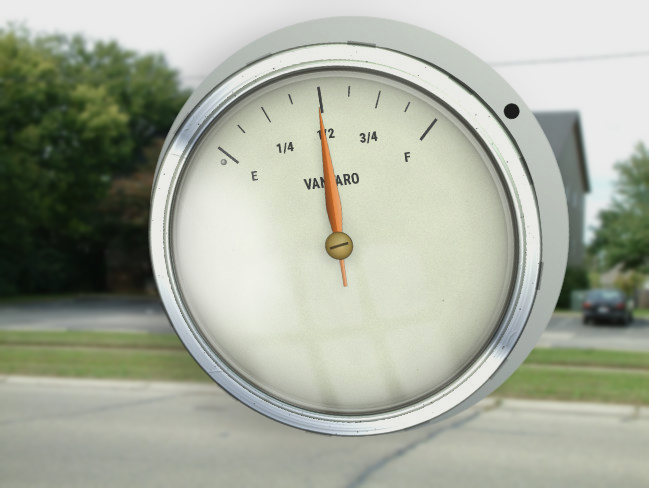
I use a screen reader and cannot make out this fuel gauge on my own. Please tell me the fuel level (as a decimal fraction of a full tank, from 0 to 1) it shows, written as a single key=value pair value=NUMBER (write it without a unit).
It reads value=0.5
